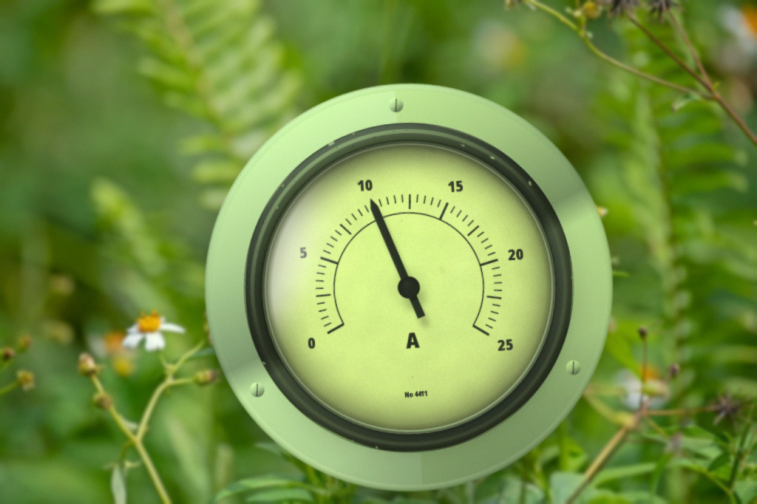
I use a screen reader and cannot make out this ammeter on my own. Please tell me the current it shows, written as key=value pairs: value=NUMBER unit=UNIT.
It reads value=10 unit=A
